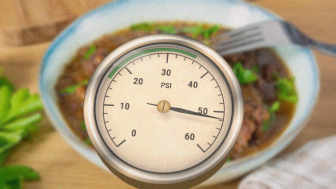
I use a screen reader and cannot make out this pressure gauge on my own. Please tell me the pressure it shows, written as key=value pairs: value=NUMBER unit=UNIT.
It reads value=52 unit=psi
